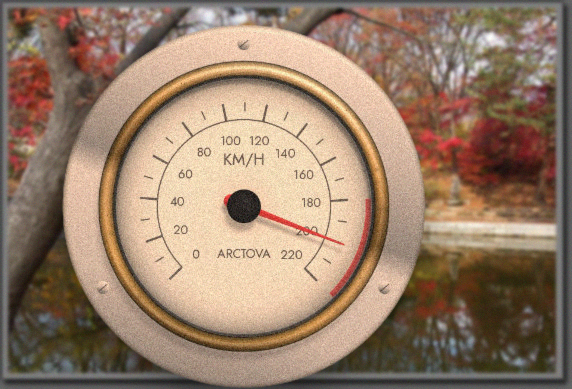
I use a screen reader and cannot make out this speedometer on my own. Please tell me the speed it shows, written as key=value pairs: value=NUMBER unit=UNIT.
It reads value=200 unit=km/h
